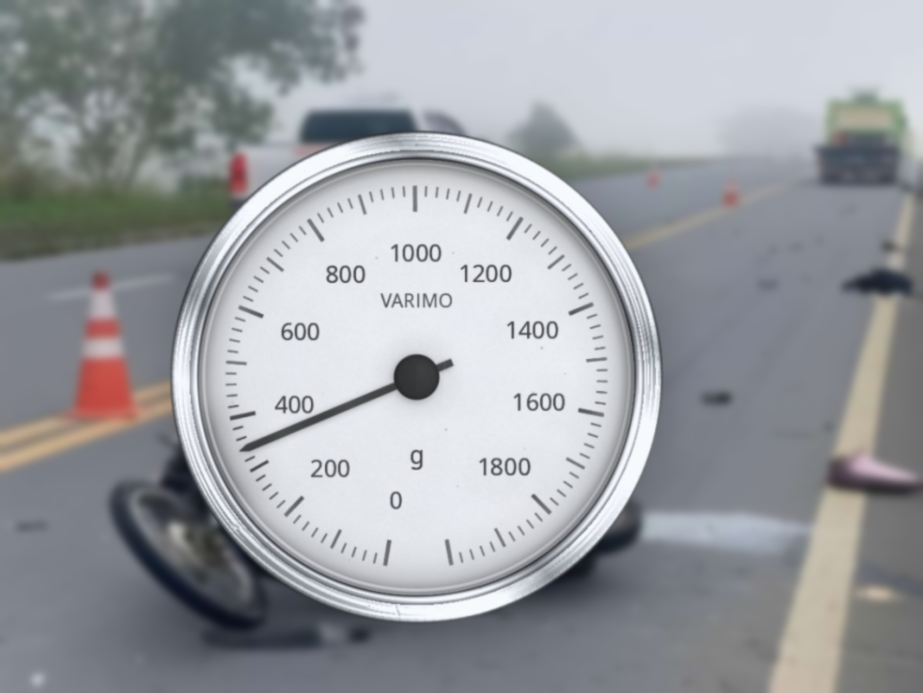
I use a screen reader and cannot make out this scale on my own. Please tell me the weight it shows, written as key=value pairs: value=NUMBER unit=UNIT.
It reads value=340 unit=g
